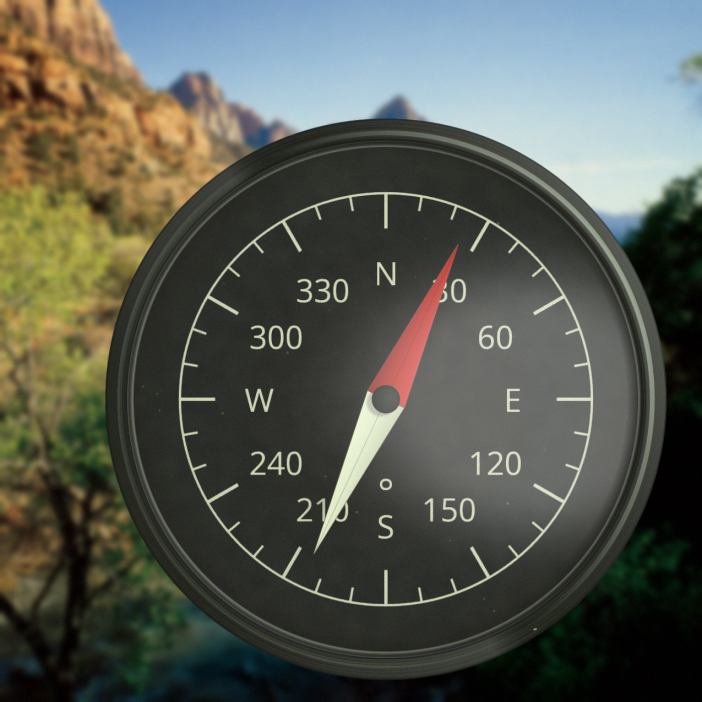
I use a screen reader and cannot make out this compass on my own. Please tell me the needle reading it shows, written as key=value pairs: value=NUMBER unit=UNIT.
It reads value=25 unit=°
